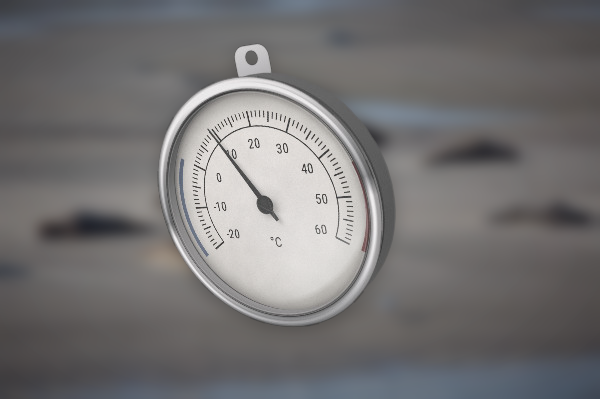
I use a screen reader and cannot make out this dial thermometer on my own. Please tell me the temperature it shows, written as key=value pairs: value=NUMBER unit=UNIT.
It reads value=10 unit=°C
